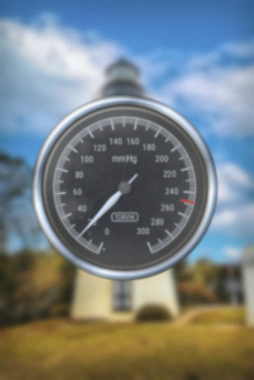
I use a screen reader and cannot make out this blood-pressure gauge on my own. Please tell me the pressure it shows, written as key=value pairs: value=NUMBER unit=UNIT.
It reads value=20 unit=mmHg
